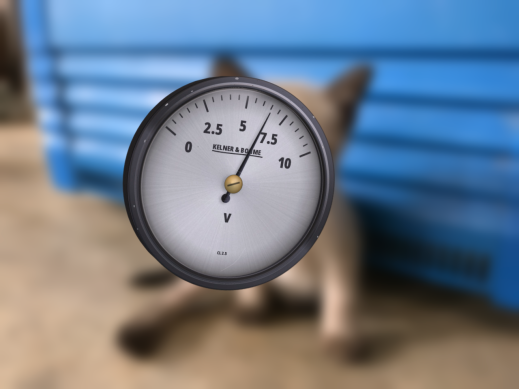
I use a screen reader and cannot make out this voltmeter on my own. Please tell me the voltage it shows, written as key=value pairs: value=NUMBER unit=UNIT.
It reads value=6.5 unit=V
